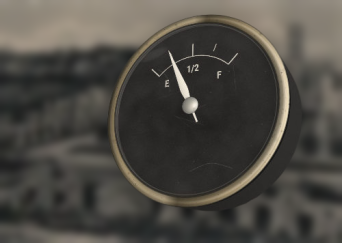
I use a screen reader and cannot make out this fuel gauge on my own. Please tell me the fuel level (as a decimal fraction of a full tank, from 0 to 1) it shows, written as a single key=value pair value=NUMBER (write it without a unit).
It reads value=0.25
